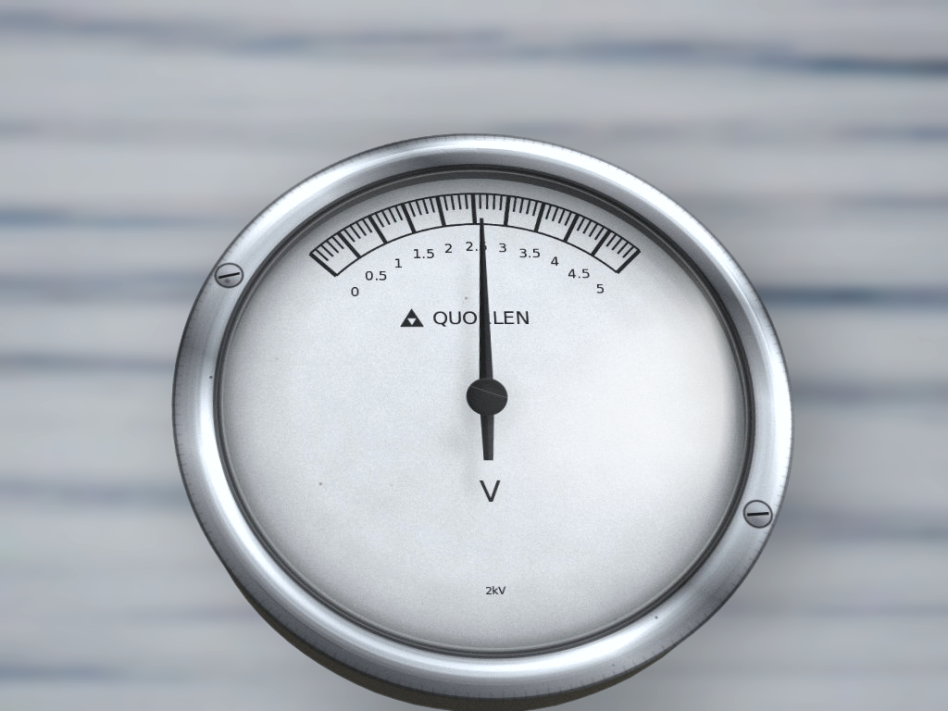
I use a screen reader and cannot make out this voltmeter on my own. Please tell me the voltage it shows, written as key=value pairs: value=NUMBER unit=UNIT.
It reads value=2.6 unit=V
